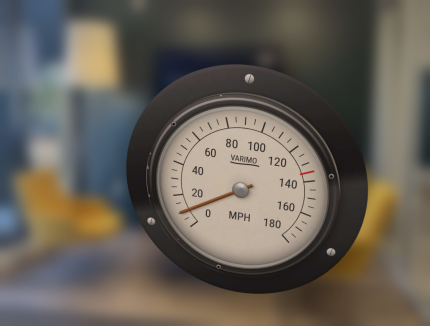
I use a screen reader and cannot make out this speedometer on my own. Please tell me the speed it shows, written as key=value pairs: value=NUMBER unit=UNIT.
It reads value=10 unit=mph
